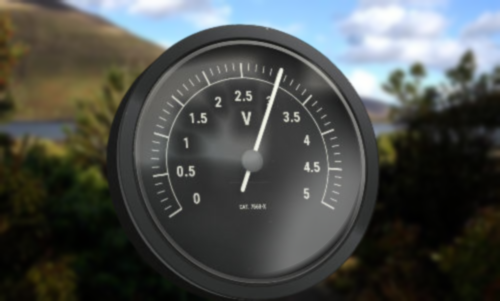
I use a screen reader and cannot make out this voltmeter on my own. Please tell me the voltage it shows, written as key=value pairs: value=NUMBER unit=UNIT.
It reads value=3 unit=V
